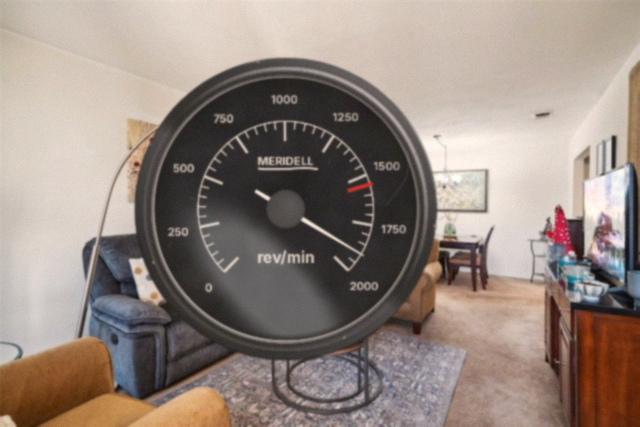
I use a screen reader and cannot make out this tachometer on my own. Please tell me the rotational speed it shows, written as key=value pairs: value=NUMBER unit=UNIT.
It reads value=1900 unit=rpm
